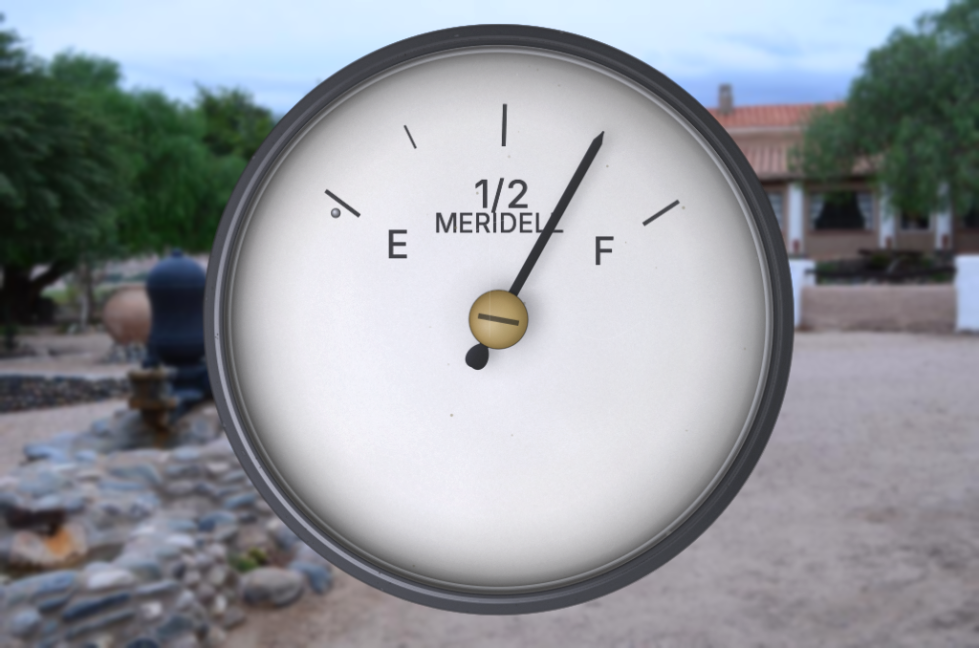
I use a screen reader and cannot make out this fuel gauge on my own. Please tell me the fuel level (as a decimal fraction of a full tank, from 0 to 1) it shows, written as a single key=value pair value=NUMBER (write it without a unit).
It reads value=0.75
